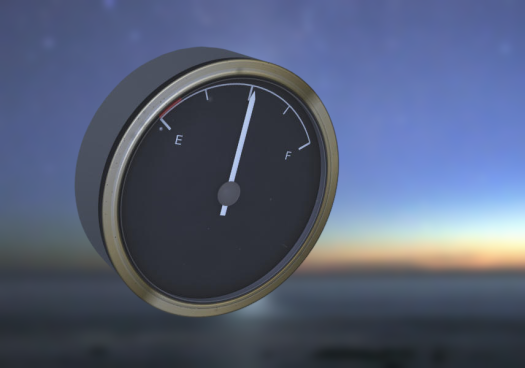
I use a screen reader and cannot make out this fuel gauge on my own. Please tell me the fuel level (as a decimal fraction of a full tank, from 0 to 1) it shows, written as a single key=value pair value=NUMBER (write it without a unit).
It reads value=0.5
